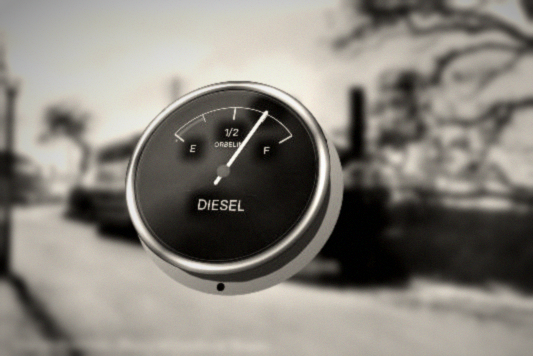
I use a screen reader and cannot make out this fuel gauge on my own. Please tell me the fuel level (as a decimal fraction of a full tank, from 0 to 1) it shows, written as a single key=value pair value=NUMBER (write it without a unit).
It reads value=0.75
